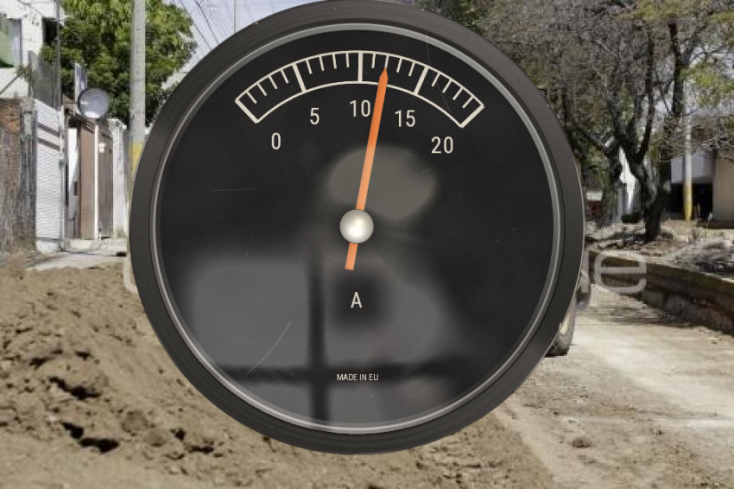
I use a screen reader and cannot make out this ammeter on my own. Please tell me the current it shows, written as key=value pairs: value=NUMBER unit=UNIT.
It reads value=12 unit=A
